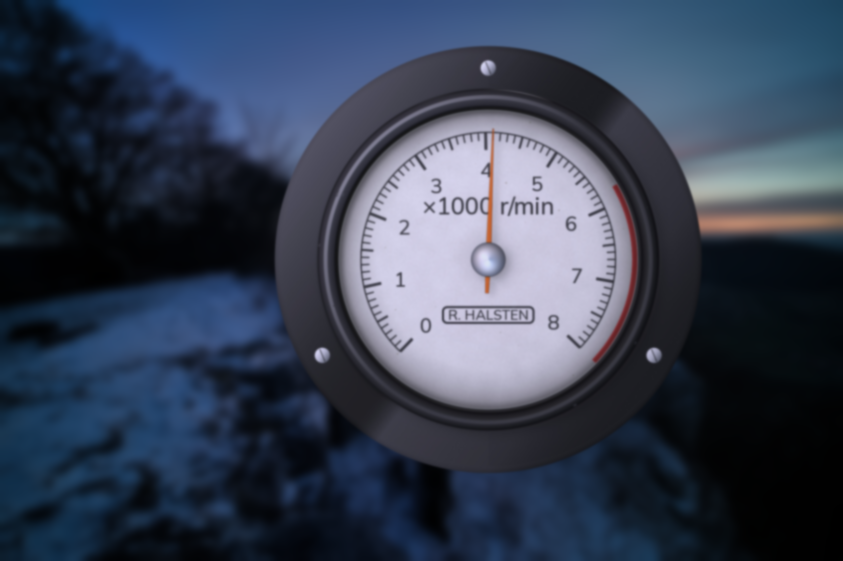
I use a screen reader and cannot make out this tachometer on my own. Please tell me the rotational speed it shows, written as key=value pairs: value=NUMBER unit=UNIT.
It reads value=4100 unit=rpm
